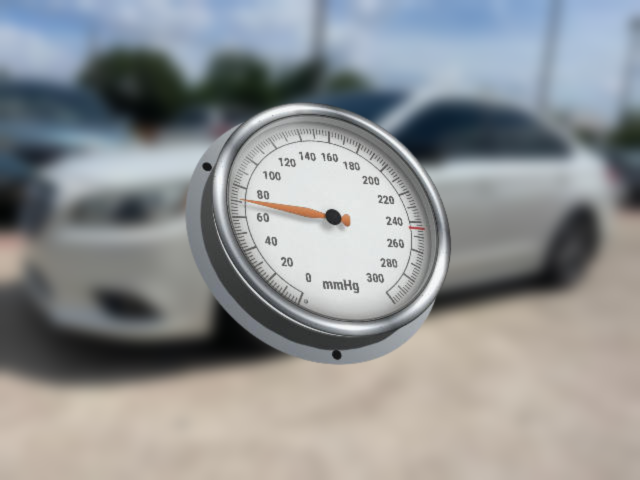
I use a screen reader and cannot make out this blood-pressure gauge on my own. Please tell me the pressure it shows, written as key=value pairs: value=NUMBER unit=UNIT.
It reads value=70 unit=mmHg
